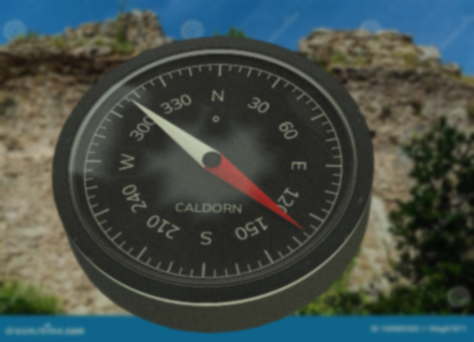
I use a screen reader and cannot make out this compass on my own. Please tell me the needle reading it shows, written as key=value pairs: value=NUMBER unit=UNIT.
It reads value=130 unit=°
